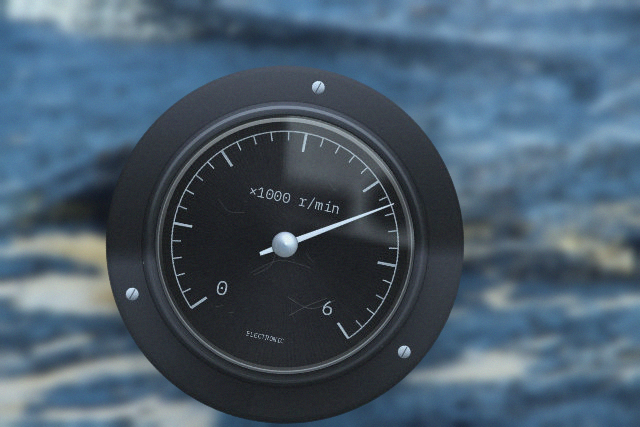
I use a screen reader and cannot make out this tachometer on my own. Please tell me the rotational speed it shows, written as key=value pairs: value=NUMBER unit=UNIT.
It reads value=4300 unit=rpm
